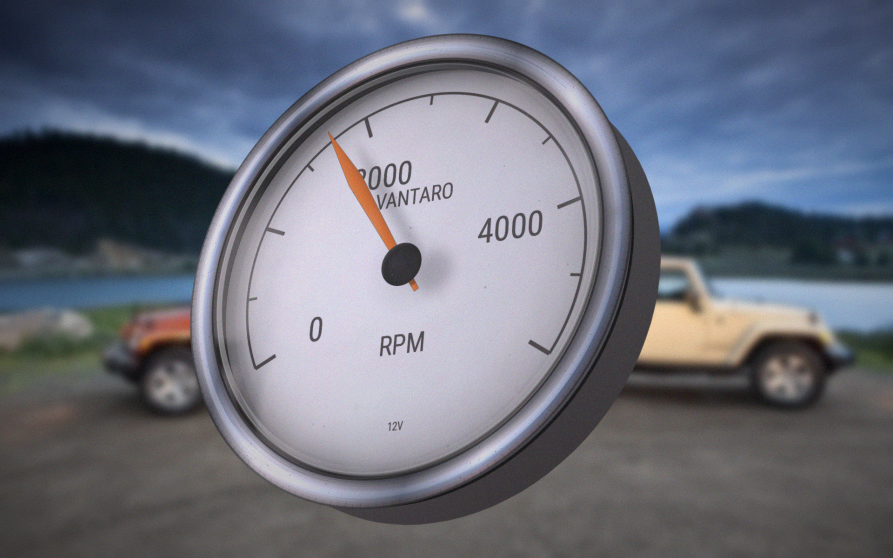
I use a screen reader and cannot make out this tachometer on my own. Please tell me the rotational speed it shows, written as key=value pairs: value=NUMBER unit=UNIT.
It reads value=1750 unit=rpm
